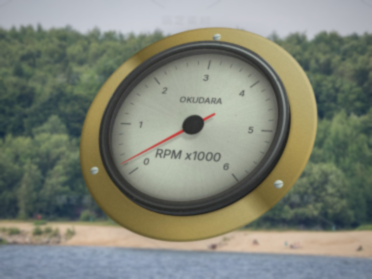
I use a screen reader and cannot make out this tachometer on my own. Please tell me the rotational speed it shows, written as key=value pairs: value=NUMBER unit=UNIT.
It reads value=200 unit=rpm
